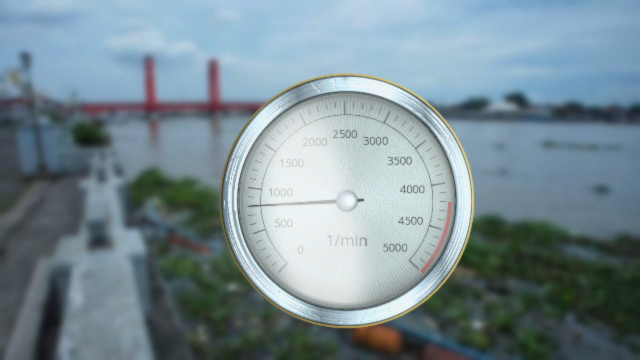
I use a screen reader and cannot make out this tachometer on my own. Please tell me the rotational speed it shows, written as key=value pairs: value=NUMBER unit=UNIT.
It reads value=800 unit=rpm
